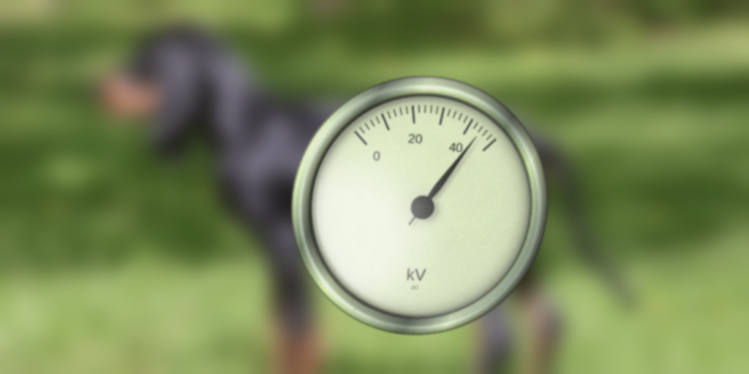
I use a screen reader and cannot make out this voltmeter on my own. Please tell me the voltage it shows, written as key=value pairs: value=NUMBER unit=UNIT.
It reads value=44 unit=kV
